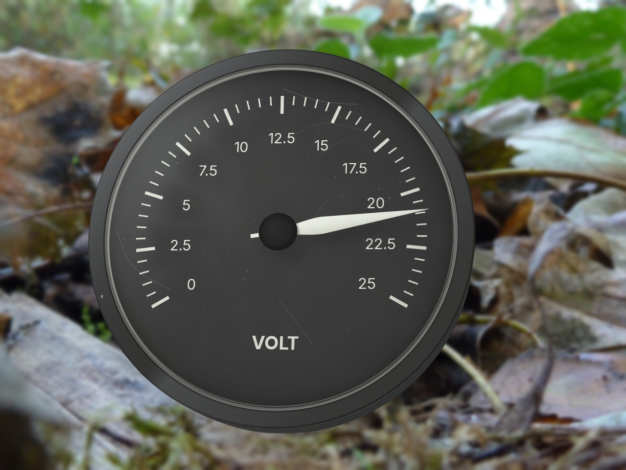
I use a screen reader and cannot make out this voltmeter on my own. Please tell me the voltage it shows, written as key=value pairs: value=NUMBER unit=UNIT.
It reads value=21 unit=V
